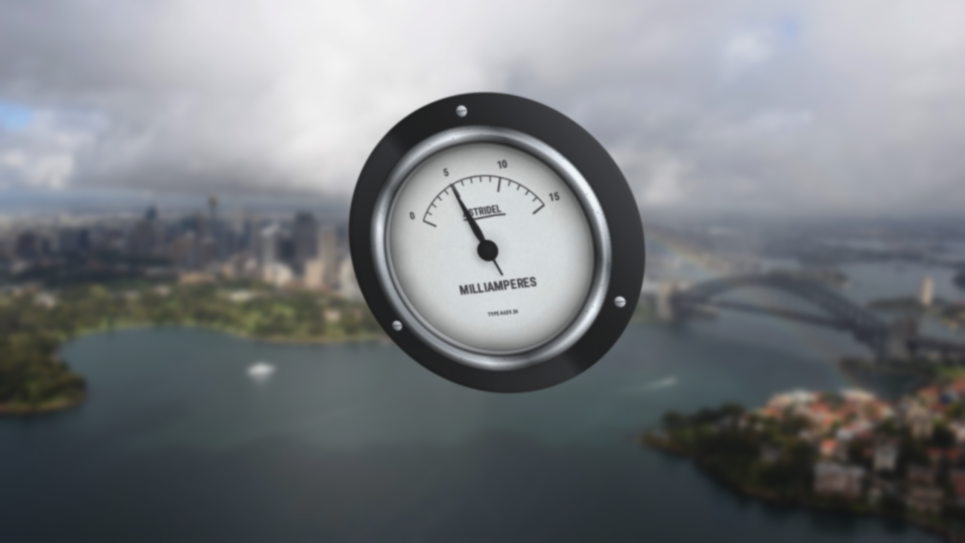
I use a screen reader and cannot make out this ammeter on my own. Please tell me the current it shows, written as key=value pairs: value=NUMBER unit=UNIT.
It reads value=5 unit=mA
